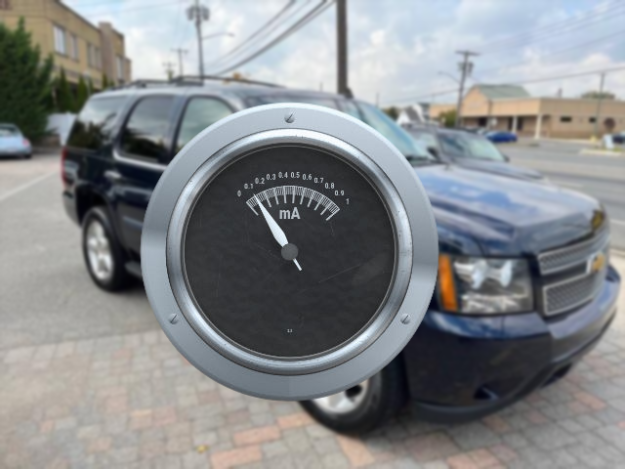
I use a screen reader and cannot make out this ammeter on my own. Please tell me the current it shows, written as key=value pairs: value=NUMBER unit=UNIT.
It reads value=0.1 unit=mA
